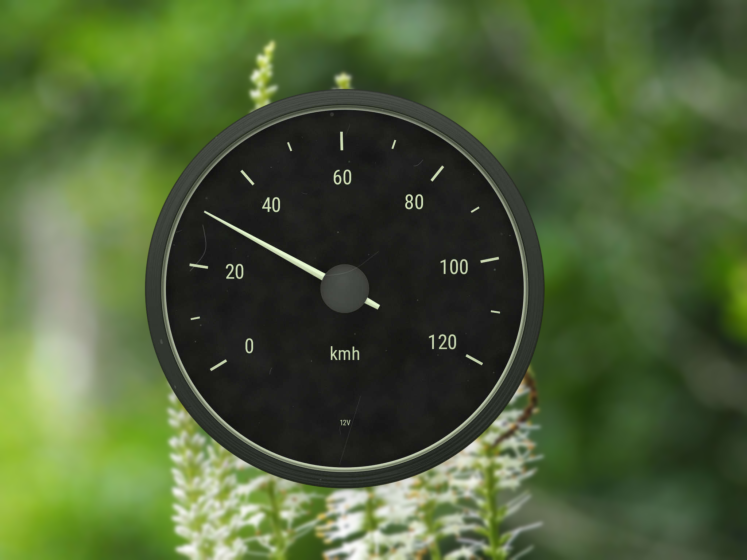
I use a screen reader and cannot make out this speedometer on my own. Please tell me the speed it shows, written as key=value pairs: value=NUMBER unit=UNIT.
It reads value=30 unit=km/h
